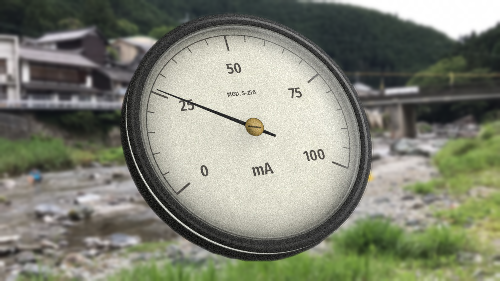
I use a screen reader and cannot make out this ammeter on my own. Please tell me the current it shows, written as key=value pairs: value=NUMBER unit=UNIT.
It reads value=25 unit=mA
